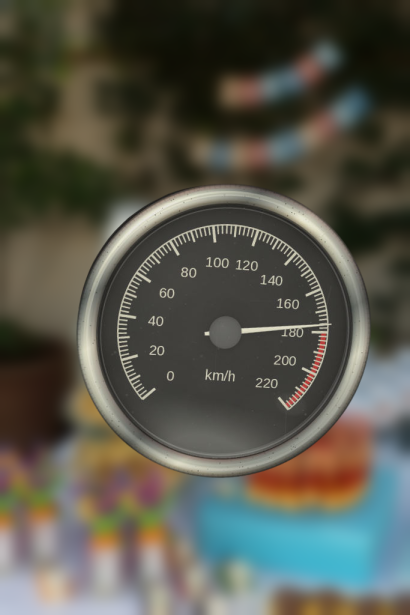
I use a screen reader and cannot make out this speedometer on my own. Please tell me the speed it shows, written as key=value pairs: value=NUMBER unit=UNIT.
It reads value=176 unit=km/h
